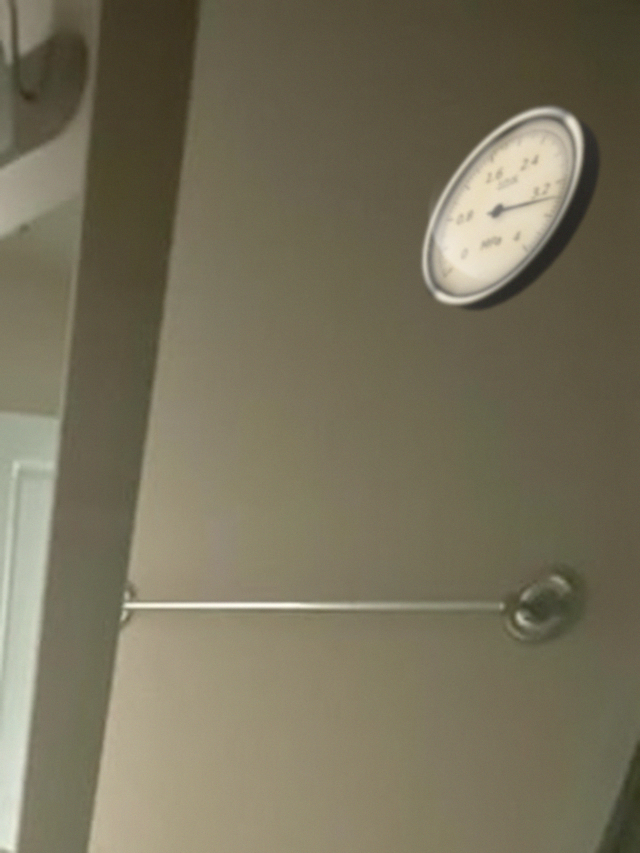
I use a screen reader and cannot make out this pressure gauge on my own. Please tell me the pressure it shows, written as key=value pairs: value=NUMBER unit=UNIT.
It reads value=3.4 unit=MPa
